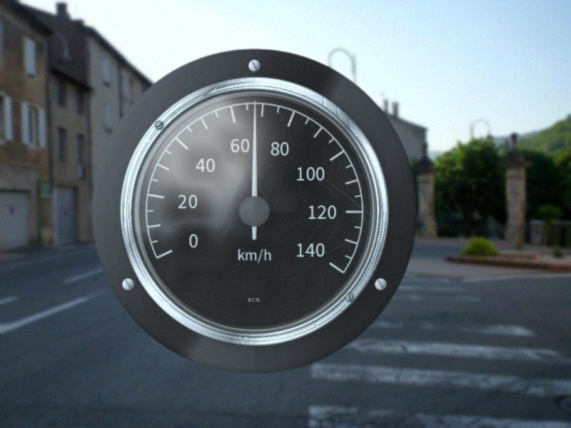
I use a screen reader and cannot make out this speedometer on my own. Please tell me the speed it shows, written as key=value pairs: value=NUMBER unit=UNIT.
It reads value=67.5 unit=km/h
